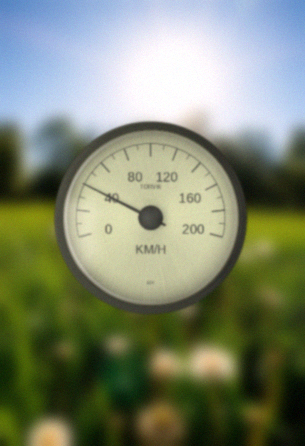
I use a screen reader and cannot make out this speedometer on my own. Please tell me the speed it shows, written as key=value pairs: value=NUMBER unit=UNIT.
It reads value=40 unit=km/h
